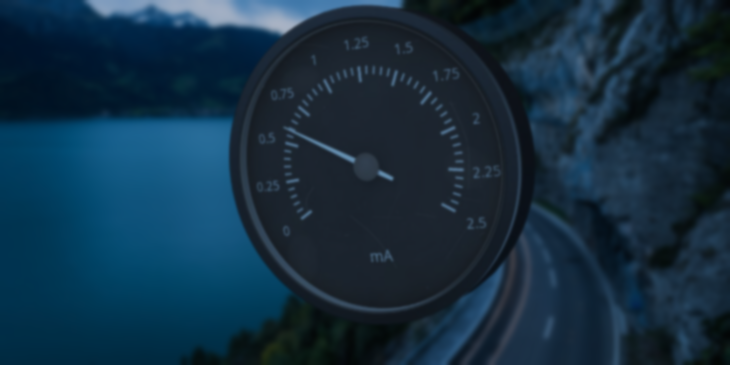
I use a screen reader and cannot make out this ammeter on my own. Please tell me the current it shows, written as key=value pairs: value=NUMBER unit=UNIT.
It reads value=0.6 unit=mA
